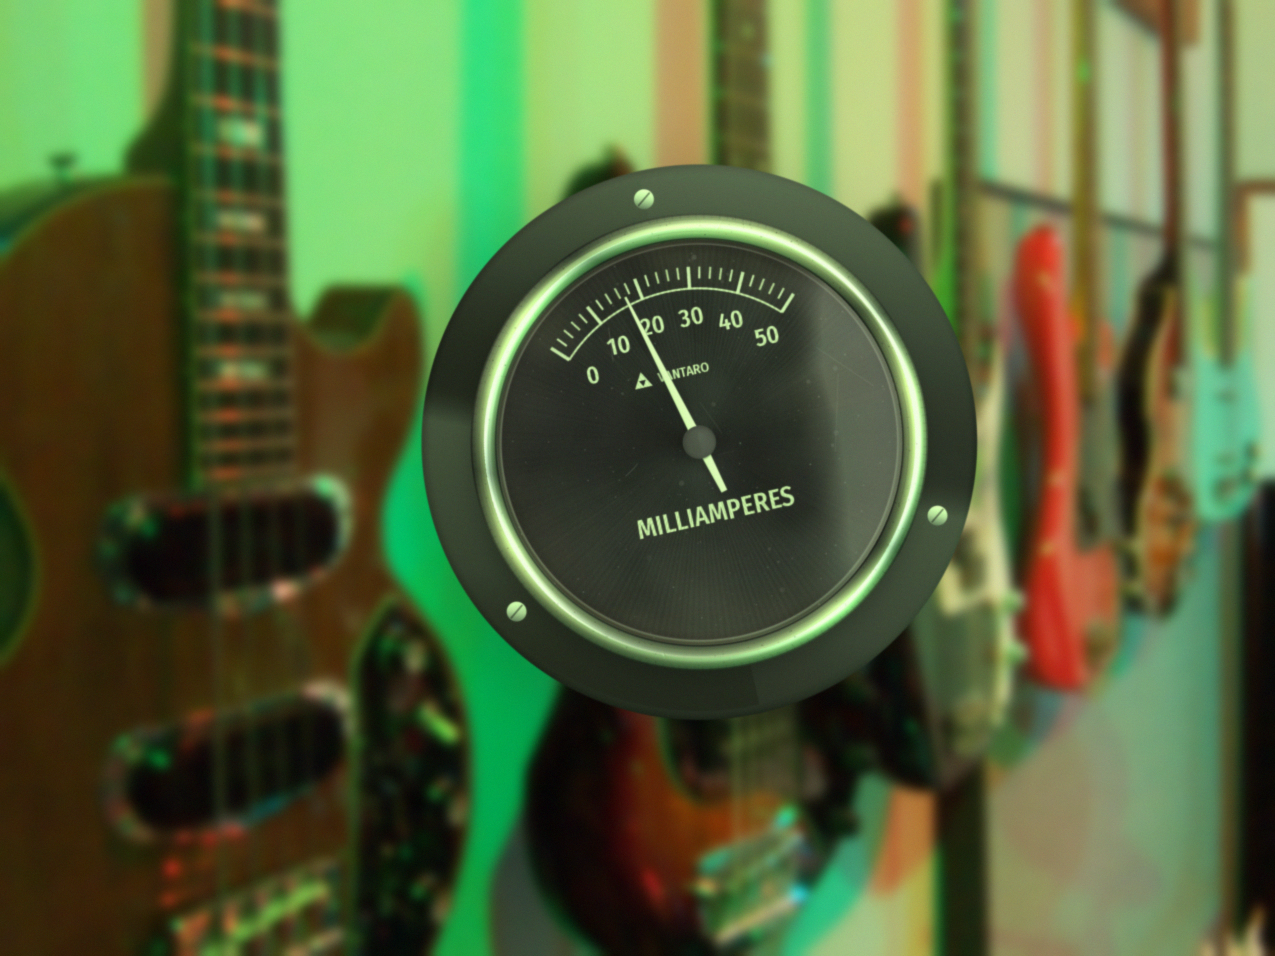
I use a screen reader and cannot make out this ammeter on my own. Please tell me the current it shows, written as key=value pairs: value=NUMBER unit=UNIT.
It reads value=17 unit=mA
